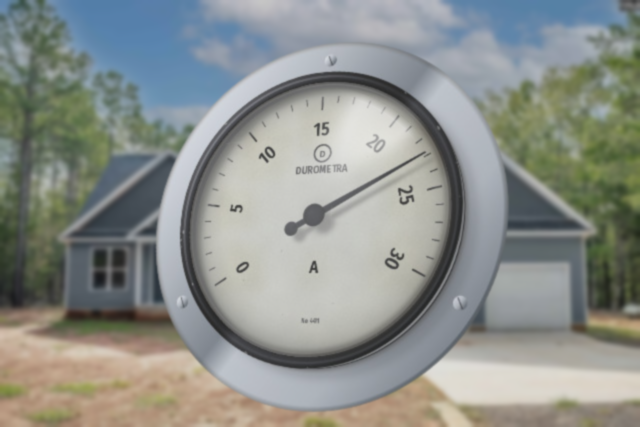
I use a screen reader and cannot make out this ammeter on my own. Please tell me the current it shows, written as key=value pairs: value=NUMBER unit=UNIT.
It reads value=23 unit=A
